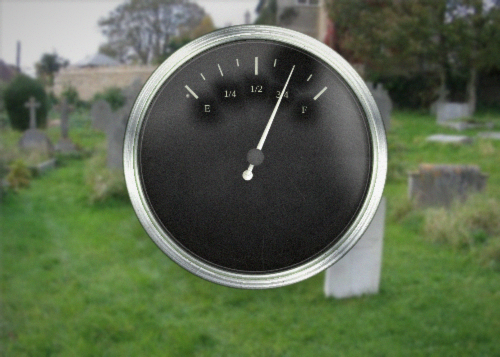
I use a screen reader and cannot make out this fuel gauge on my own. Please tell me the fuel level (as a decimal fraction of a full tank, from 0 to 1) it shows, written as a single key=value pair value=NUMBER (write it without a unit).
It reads value=0.75
